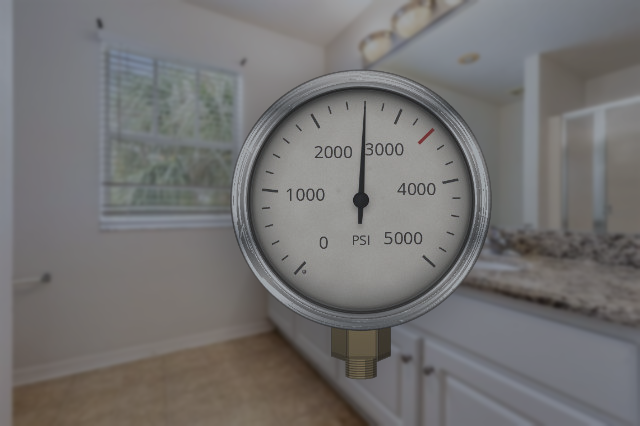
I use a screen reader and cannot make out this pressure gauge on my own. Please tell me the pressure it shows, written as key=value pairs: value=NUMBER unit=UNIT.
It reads value=2600 unit=psi
